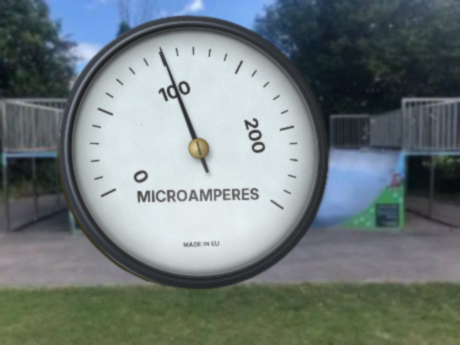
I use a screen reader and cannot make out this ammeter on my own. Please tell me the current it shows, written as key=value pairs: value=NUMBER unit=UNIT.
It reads value=100 unit=µA
